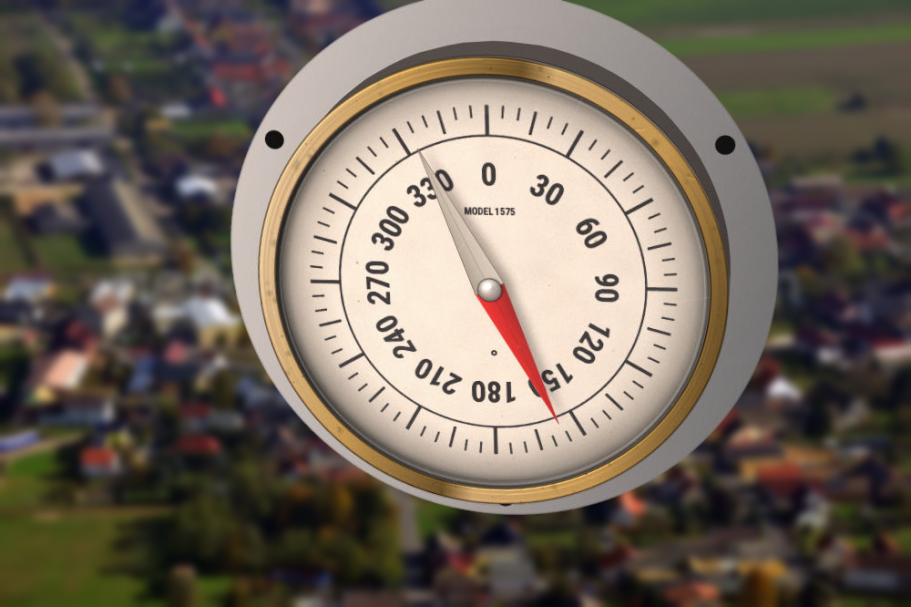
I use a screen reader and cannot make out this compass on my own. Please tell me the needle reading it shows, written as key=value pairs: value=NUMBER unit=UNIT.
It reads value=155 unit=°
